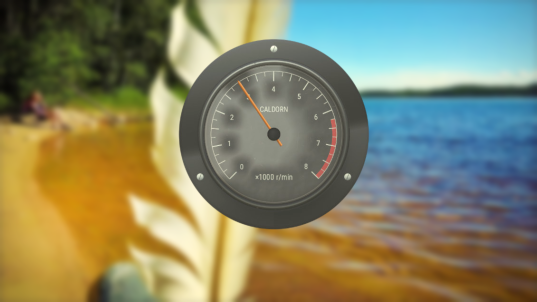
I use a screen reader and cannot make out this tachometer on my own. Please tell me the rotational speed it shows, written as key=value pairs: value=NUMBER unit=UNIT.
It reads value=3000 unit=rpm
